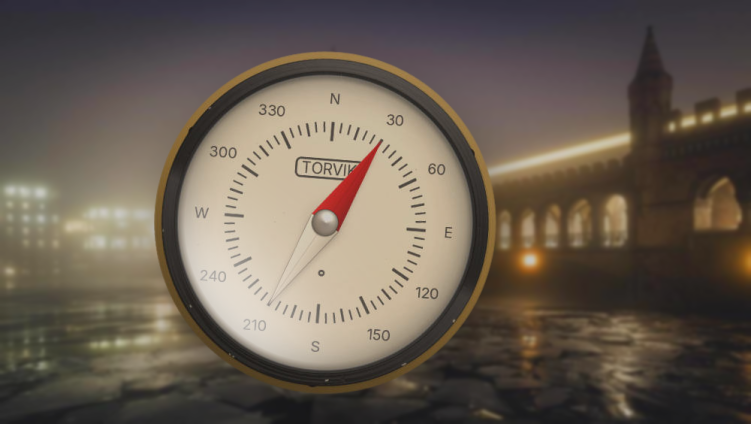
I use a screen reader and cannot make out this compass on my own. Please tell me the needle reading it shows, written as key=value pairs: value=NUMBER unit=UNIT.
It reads value=30 unit=°
